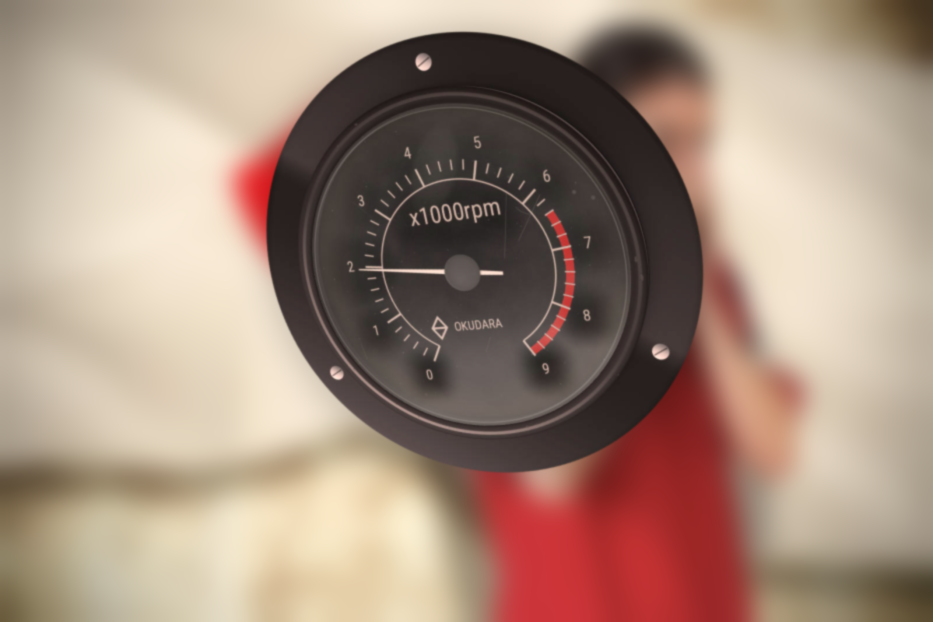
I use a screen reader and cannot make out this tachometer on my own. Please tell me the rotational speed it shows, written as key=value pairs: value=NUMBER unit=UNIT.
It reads value=2000 unit=rpm
